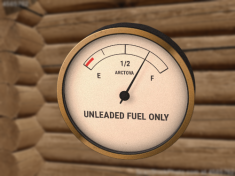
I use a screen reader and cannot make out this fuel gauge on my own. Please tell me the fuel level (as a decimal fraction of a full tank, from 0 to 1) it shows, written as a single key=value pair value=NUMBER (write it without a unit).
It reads value=0.75
